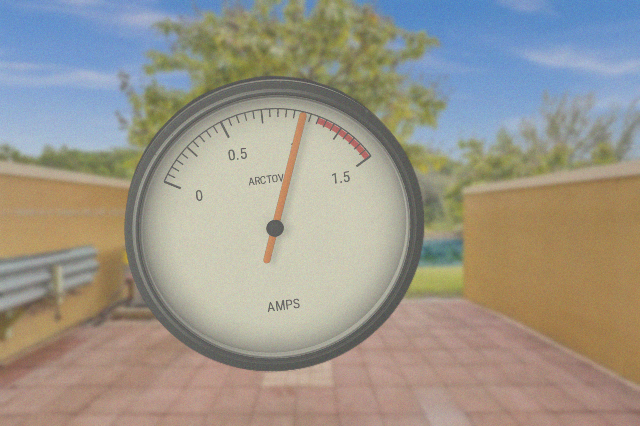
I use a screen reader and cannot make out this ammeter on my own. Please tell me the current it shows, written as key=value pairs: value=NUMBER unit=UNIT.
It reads value=1 unit=A
